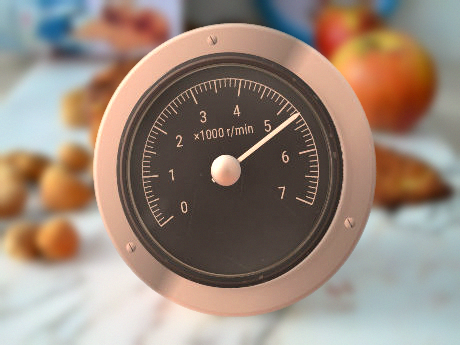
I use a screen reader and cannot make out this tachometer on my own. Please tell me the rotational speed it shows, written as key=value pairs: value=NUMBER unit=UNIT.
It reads value=5300 unit=rpm
